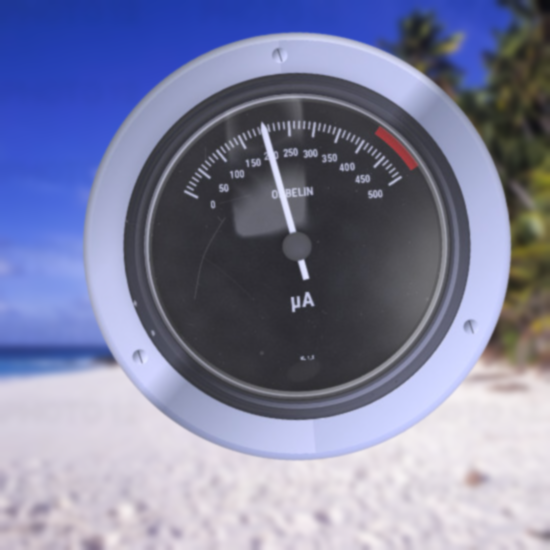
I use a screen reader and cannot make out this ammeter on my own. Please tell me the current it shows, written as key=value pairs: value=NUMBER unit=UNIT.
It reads value=200 unit=µA
